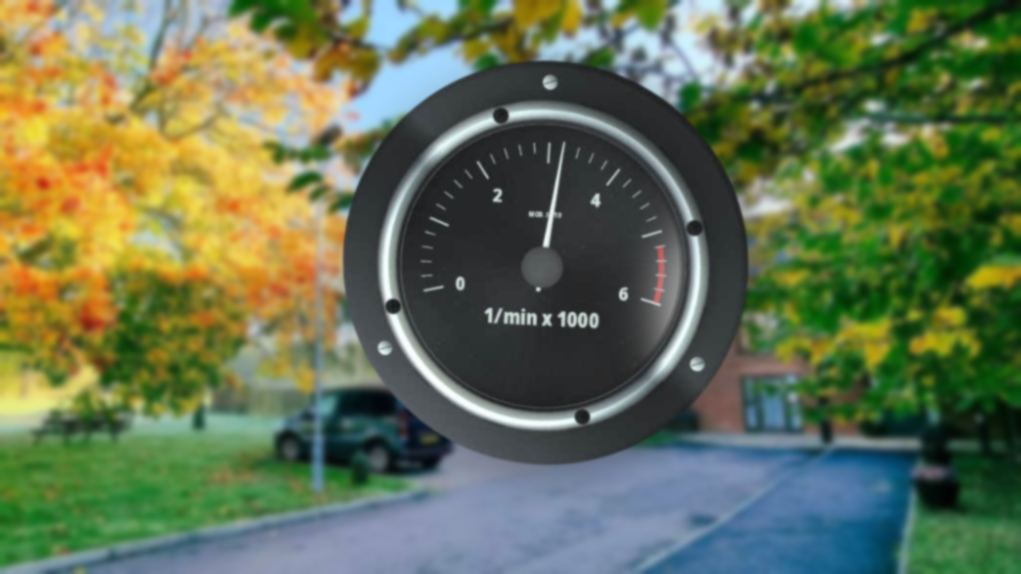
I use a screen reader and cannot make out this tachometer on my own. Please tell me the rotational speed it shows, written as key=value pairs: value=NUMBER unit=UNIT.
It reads value=3200 unit=rpm
